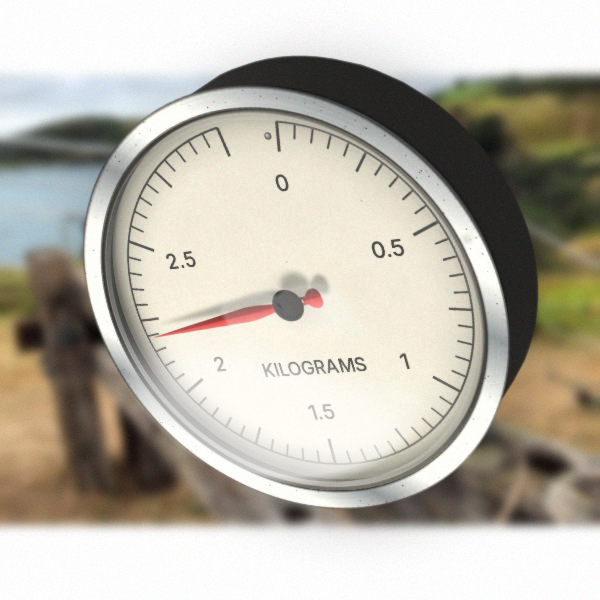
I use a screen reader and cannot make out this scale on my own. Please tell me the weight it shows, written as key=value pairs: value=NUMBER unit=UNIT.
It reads value=2.2 unit=kg
